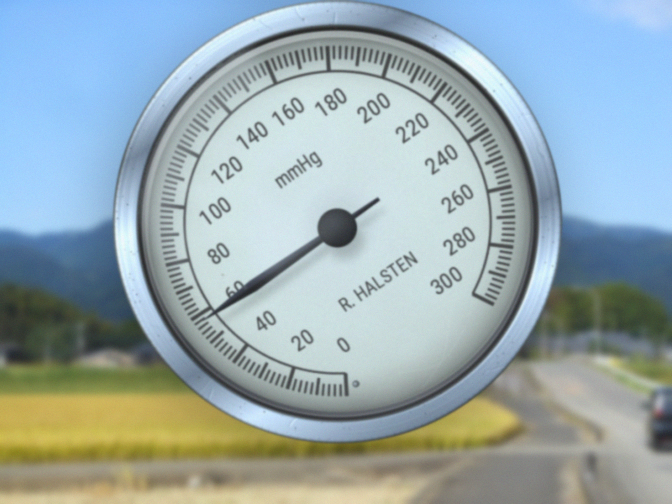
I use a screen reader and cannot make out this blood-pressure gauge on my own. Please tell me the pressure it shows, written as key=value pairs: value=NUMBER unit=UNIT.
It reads value=58 unit=mmHg
